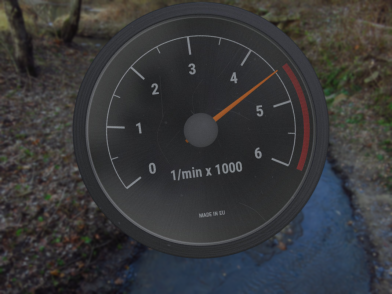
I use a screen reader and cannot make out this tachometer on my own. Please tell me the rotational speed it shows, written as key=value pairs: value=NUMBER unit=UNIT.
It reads value=4500 unit=rpm
